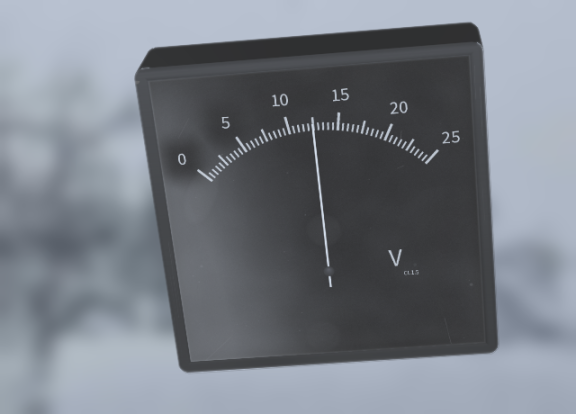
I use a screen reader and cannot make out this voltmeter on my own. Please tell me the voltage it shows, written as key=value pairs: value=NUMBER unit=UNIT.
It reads value=12.5 unit=V
